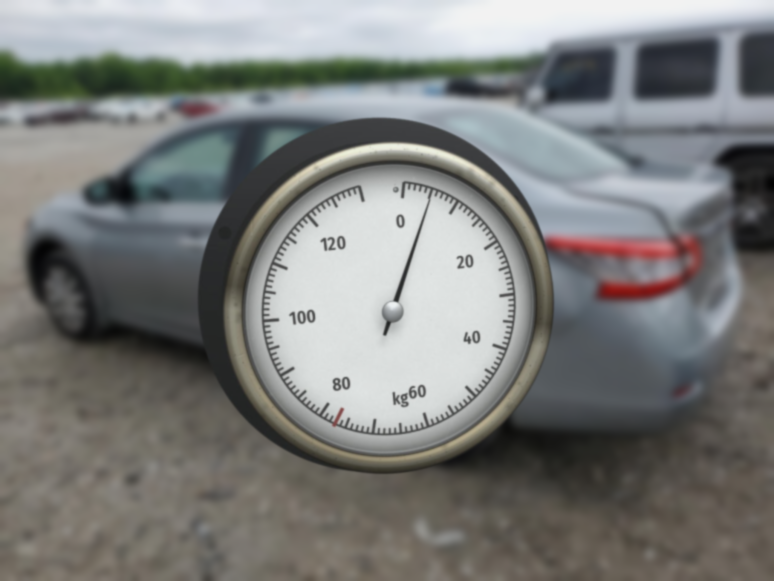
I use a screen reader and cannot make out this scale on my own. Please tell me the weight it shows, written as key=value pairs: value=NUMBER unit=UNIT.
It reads value=5 unit=kg
